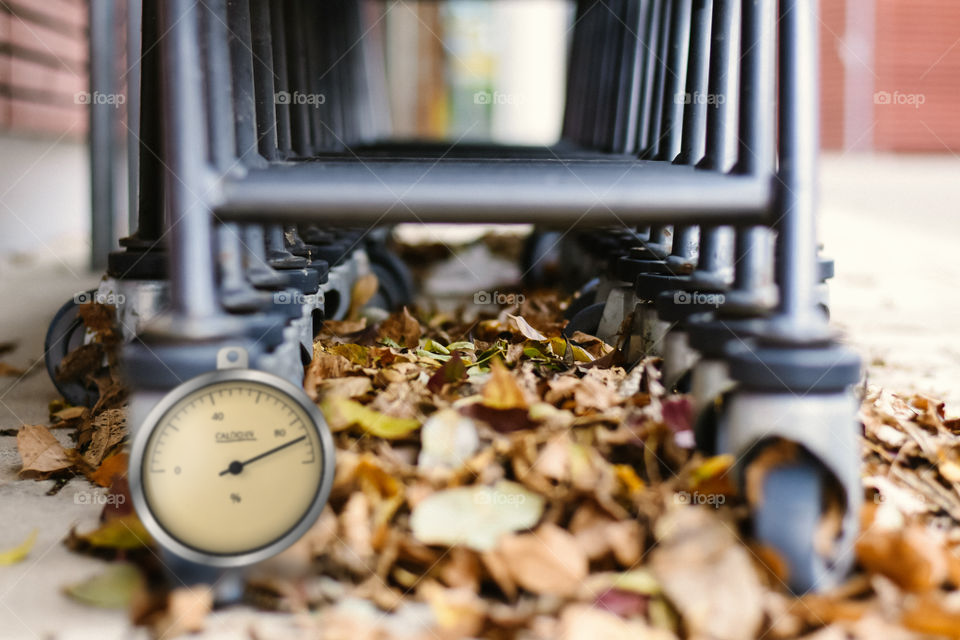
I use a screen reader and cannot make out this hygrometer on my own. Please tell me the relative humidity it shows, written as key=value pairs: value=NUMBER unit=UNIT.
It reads value=88 unit=%
